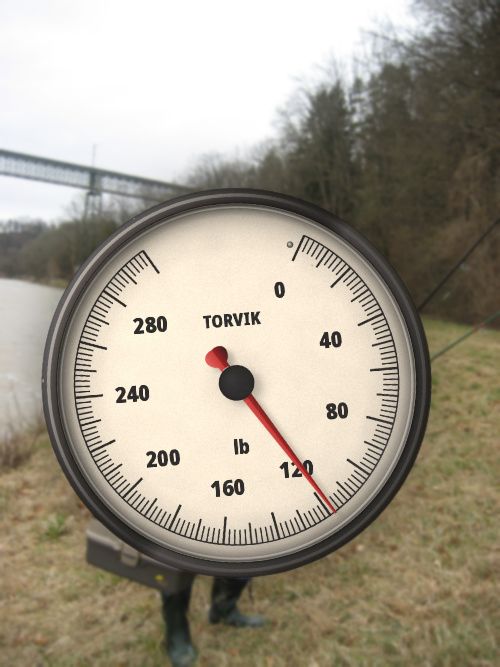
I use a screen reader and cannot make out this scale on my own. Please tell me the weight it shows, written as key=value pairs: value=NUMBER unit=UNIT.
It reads value=118 unit=lb
